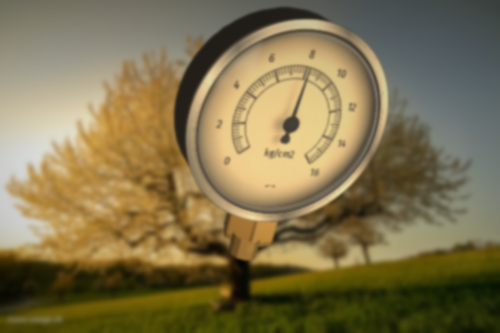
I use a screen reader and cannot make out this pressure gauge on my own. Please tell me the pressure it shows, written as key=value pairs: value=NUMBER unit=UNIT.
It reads value=8 unit=kg/cm²
